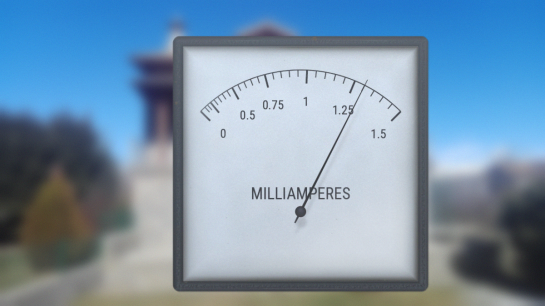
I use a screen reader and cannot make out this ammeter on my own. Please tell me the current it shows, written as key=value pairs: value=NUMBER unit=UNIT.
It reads value=1.3 unit=mA
